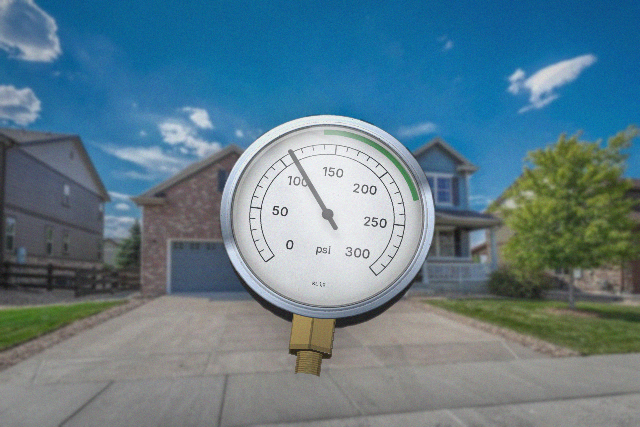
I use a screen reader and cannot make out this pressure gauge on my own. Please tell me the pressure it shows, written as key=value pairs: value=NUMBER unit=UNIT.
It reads value=110 unit=psi
